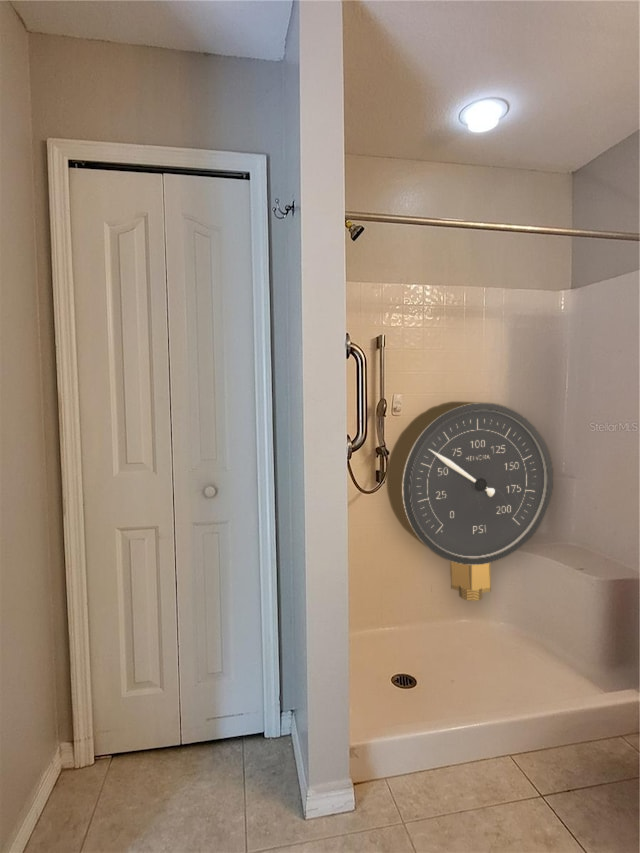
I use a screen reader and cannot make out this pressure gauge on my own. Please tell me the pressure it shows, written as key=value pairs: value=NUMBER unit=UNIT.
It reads value=60 unit=psi
